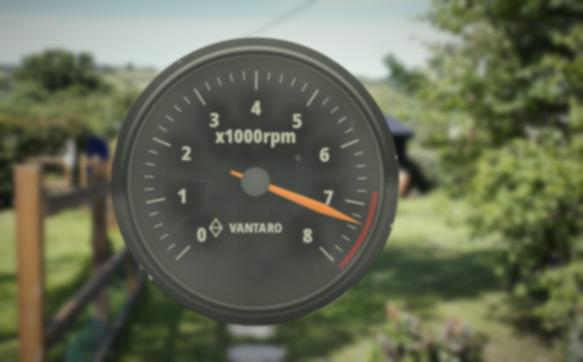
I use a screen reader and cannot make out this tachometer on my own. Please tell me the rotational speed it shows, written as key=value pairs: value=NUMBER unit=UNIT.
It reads value=7300 unit=rpm
